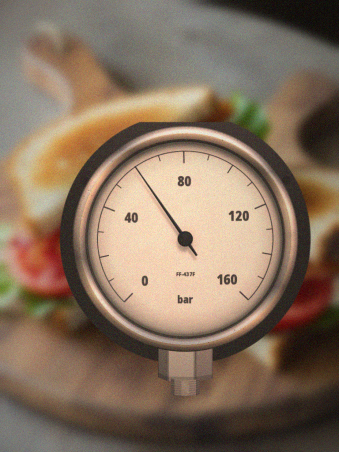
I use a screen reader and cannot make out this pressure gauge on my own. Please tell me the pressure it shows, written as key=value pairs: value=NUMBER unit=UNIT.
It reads value=60 unit=bar
